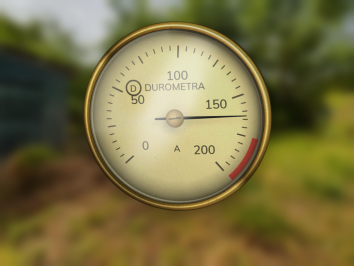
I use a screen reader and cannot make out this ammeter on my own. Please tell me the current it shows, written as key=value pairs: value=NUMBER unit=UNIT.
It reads value=162.5 unit=A
